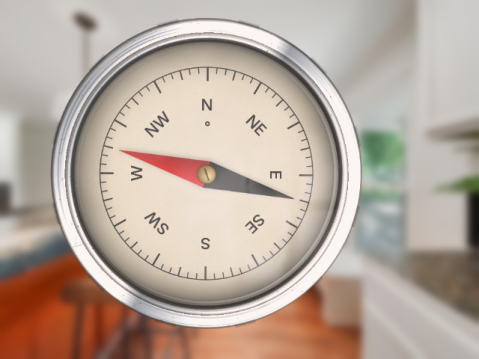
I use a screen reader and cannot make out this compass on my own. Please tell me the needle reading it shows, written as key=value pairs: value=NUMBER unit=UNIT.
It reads value=285 unit=°
